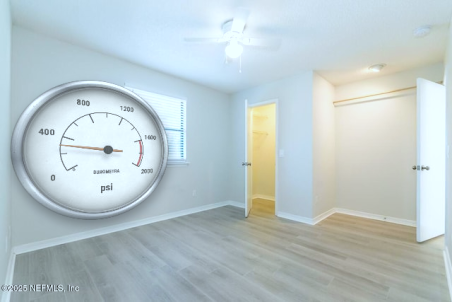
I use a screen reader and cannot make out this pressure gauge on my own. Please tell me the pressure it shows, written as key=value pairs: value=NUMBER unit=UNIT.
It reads value=300 unit=psi
